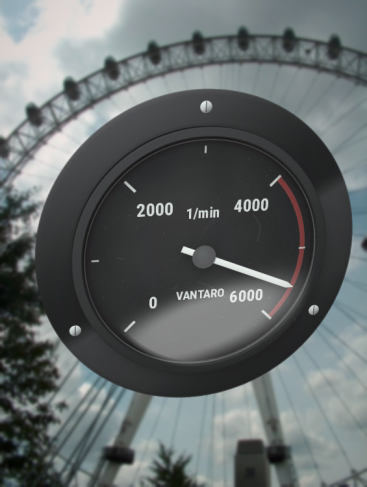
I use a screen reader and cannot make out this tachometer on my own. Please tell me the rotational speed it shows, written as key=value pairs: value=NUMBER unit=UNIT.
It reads value=5500 unit=rpm
